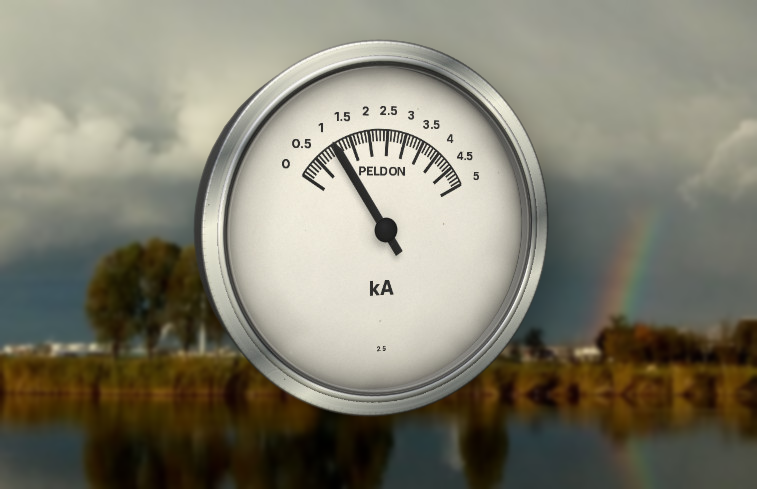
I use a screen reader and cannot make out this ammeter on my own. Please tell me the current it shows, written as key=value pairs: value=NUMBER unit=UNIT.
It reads value=1 unit=kA
